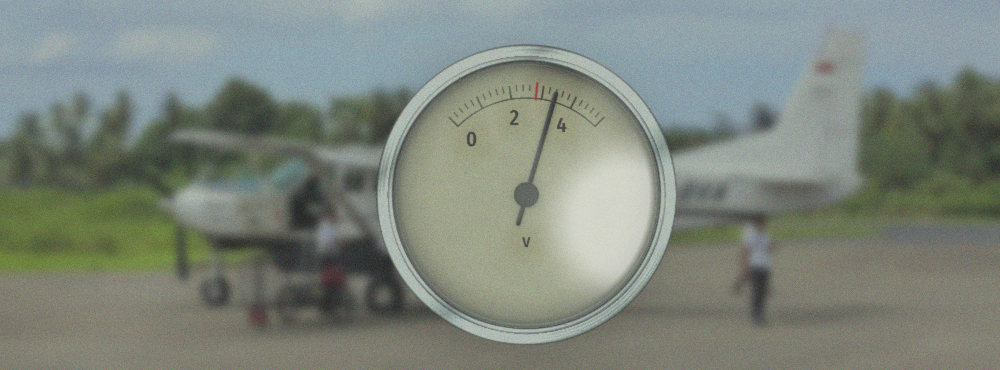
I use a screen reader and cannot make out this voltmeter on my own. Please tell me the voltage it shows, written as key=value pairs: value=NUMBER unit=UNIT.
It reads value=3.4 unit=V
